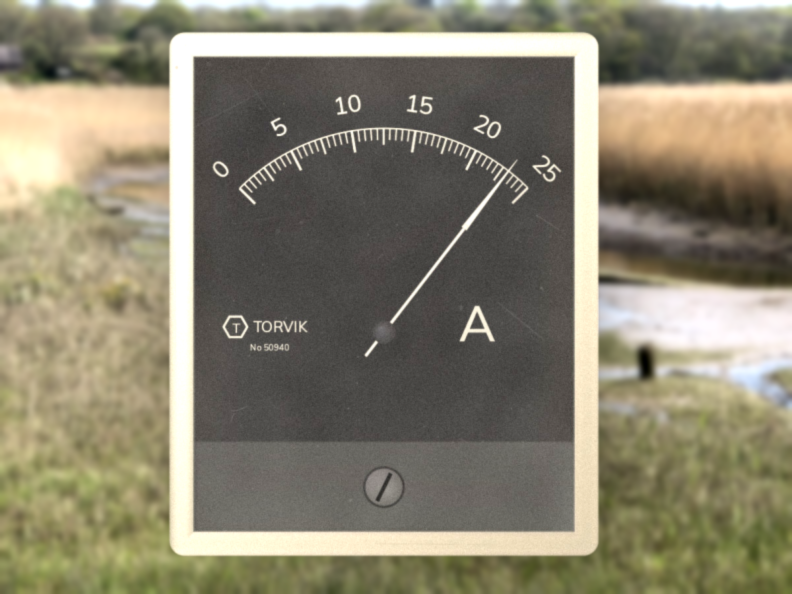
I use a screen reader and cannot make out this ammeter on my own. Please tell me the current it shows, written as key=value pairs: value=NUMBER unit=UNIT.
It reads value=23 unit=A
